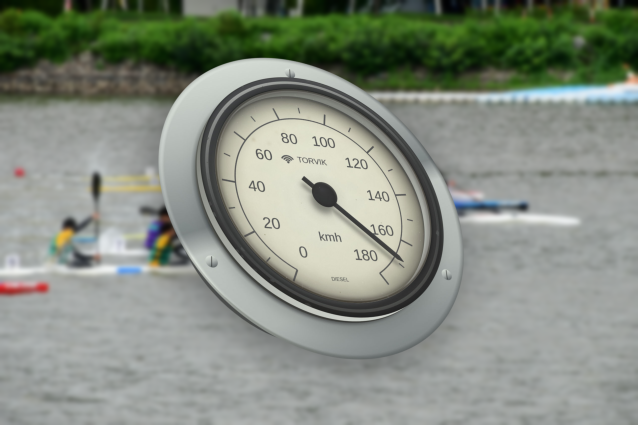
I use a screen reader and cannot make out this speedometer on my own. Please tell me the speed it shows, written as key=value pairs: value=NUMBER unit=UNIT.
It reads value=170 unit=km/h
